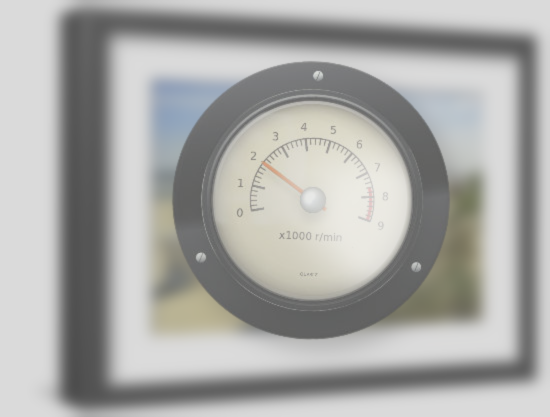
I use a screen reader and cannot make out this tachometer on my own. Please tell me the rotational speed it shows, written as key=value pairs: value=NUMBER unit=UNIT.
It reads value=2000 unit=rpm
